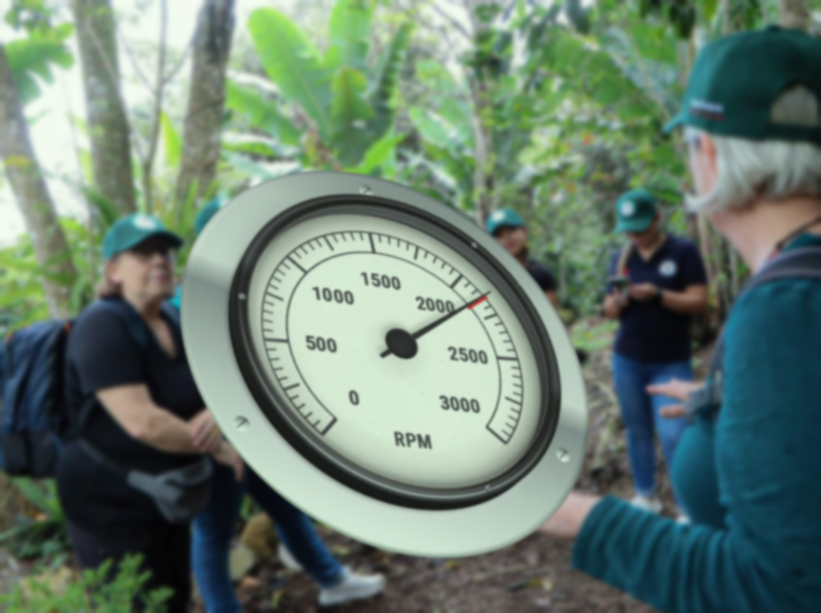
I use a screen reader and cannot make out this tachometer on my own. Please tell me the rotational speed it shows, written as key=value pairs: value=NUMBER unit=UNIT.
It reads value=2150 unit=rpm
